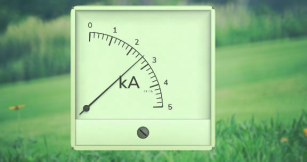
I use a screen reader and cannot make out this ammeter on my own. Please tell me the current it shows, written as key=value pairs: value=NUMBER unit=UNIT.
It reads value=2.6 unit=kA
